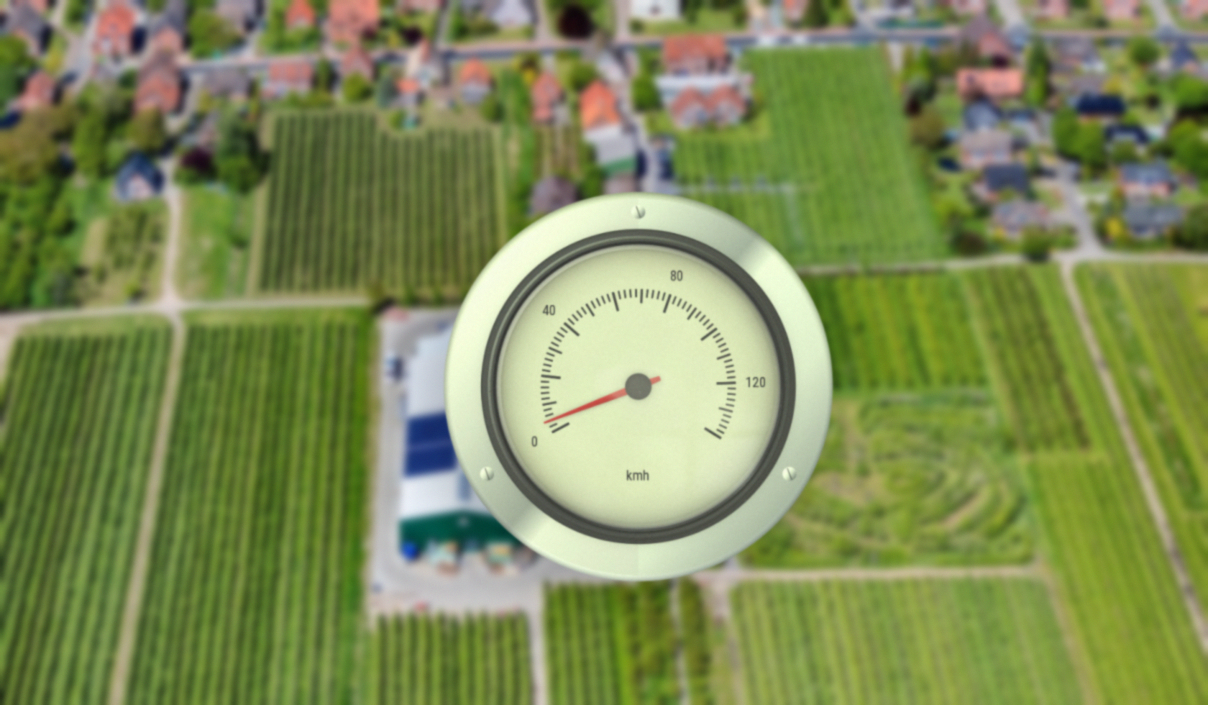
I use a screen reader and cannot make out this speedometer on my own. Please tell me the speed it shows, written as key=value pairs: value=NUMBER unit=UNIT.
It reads value=4 unit=km/h
